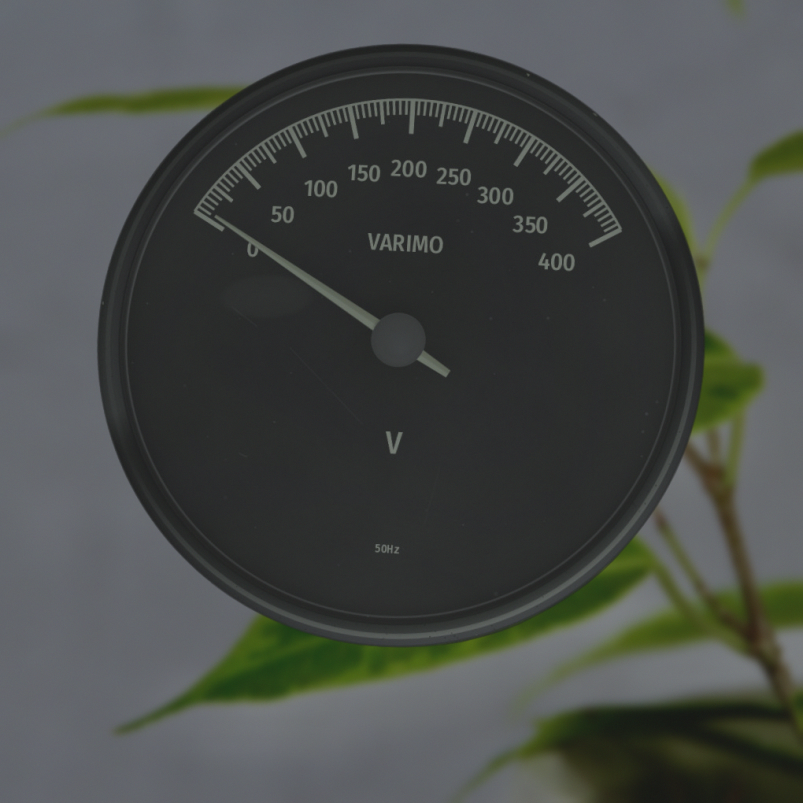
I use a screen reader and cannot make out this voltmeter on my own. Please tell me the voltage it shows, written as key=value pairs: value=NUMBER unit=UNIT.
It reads value=5 unit=V
